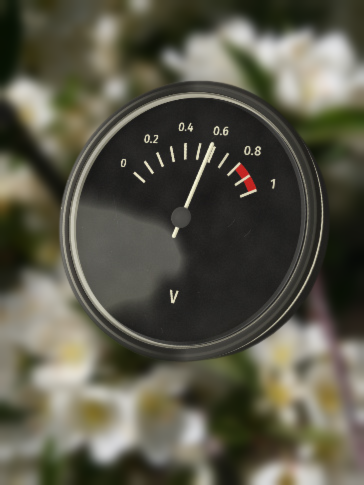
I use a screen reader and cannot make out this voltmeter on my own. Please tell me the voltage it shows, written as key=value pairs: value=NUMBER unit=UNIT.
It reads value=0.6 unit=V
